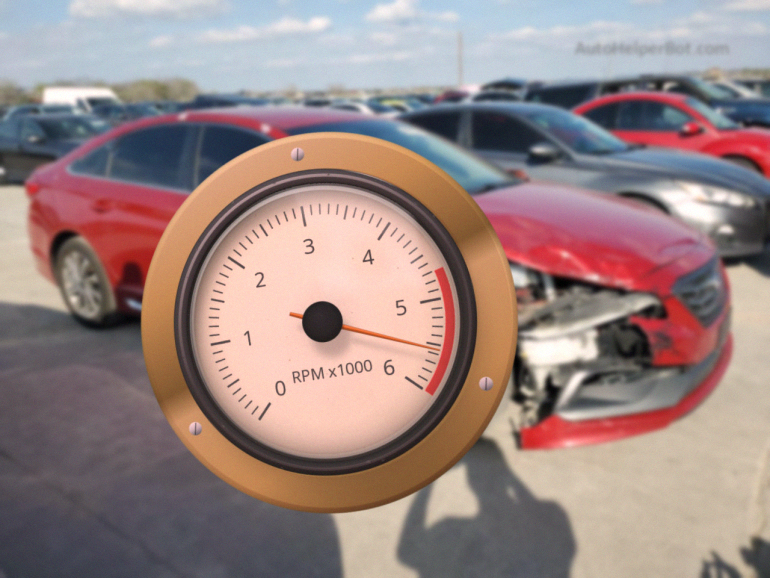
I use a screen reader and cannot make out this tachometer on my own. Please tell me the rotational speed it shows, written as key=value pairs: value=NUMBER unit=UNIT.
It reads value=5550 unit=rpm
